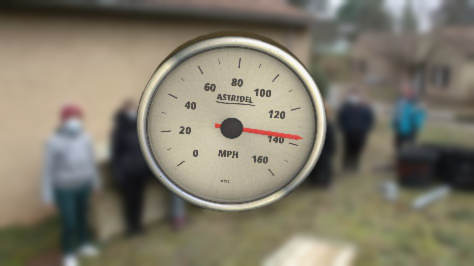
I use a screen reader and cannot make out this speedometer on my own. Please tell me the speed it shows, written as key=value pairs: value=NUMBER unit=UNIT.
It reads value=135 unit=mph
